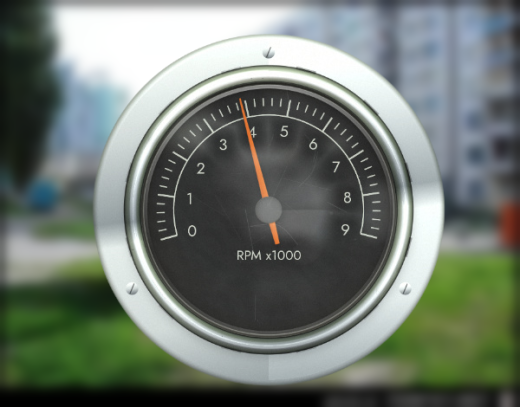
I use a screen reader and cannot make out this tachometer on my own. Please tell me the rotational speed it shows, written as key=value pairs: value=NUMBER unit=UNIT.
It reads value=3900 unit=rpm
